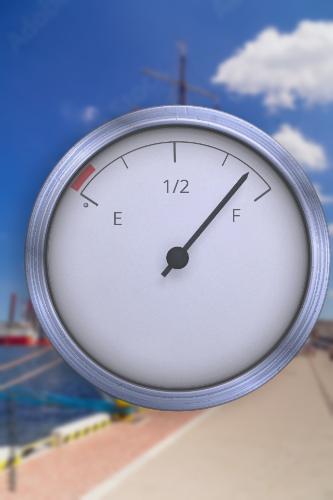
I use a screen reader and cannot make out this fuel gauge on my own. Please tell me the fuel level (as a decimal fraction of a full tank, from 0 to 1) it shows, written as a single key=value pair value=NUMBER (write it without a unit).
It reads value=0.875
